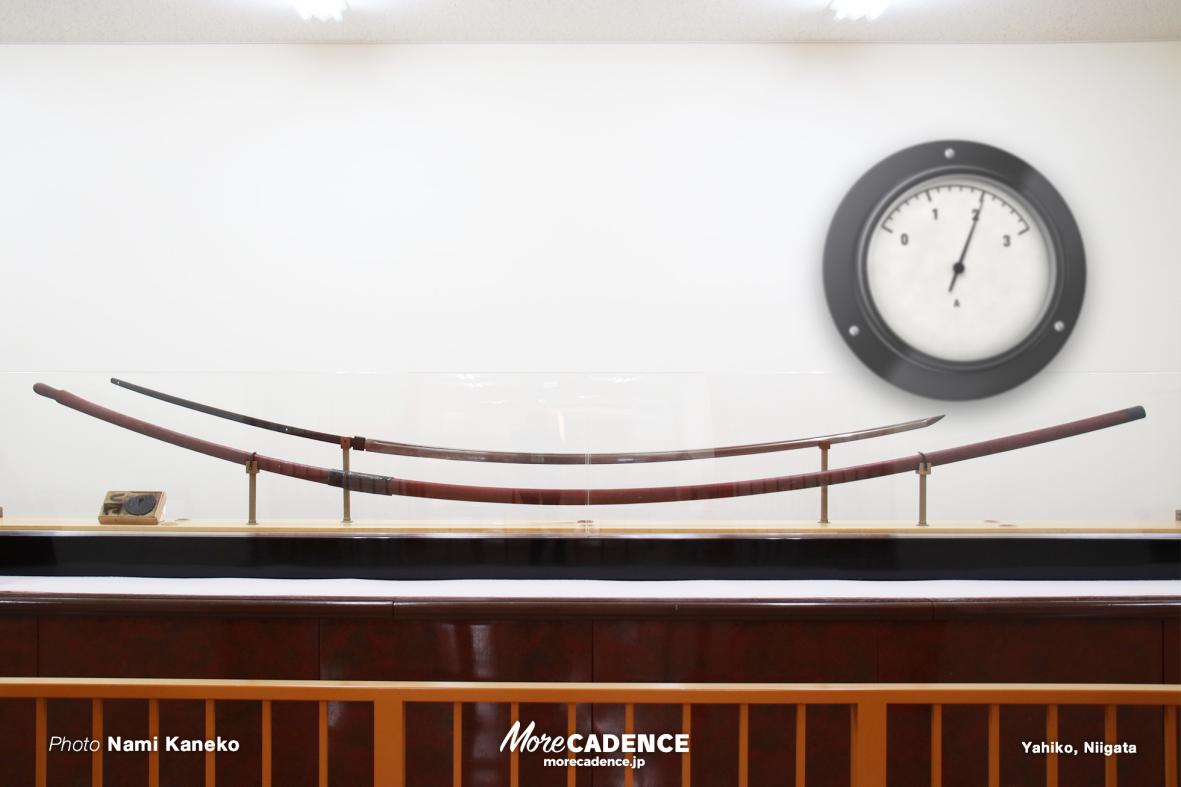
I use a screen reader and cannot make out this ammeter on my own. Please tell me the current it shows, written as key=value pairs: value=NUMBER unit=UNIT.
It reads value=2 unit=A
